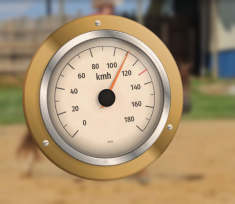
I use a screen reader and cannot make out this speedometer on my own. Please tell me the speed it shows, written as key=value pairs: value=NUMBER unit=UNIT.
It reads value=110 unit=km/h
